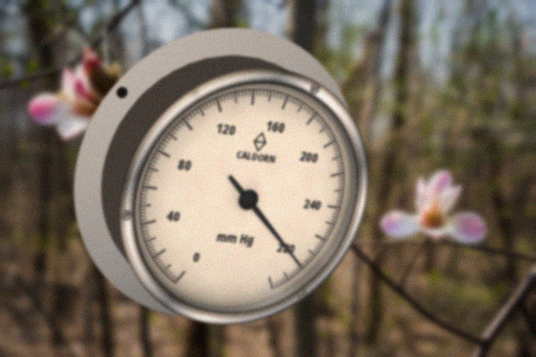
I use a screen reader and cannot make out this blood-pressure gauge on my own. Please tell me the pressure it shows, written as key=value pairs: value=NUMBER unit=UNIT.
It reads value=280 unit=mmHg
